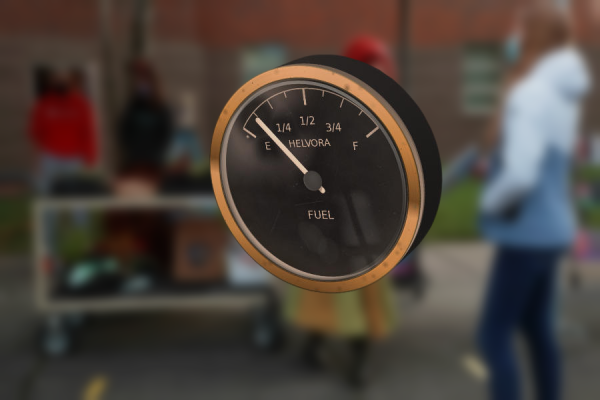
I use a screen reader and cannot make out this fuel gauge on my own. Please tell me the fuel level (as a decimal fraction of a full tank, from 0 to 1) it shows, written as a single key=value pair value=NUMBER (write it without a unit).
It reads value=0.125
